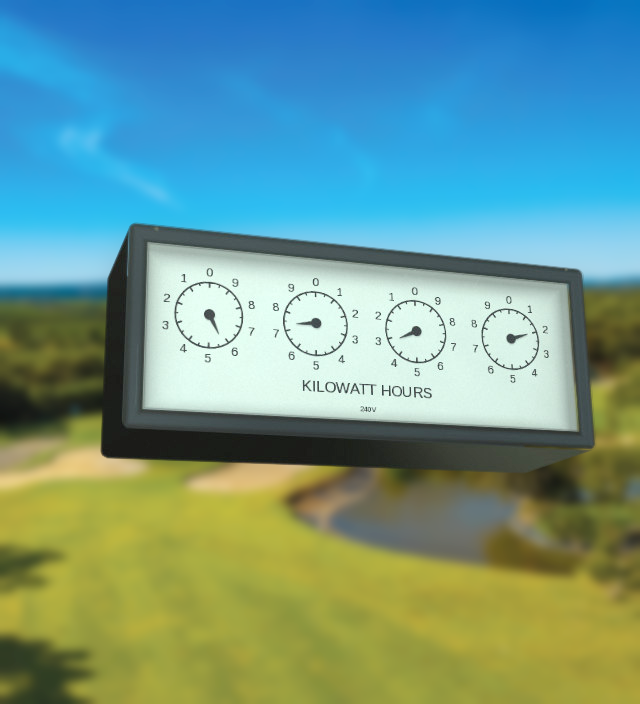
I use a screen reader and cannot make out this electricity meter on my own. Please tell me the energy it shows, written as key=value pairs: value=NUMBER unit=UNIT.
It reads value=5732 unit=kWh
